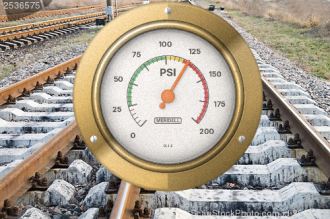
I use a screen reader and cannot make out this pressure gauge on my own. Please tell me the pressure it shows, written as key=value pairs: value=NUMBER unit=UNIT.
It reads value=125 unit=psi
